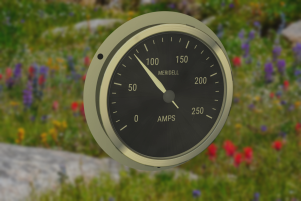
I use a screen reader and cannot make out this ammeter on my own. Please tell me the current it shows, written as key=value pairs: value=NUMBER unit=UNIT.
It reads value=85 unit=A
